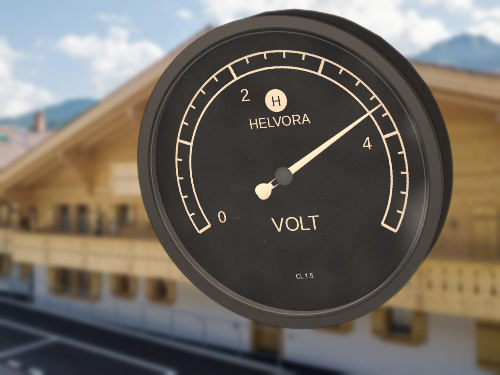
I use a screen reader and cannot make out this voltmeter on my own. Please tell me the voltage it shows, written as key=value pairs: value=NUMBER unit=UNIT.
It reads value=3.7 unit=V
